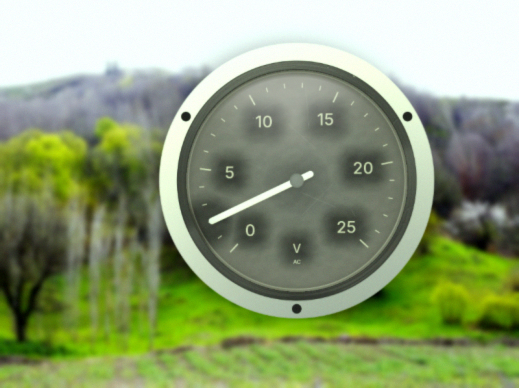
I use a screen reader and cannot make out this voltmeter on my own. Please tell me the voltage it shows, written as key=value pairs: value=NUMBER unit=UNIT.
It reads value=2 unit=V
